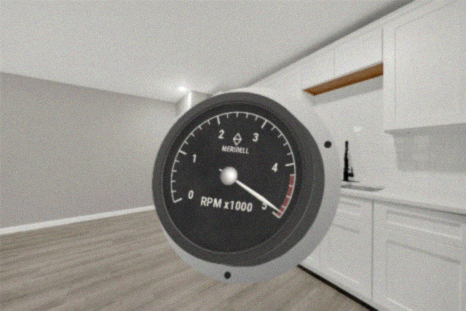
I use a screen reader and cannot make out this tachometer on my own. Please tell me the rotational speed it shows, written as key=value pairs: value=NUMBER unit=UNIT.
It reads value=4900 unit=rpm
